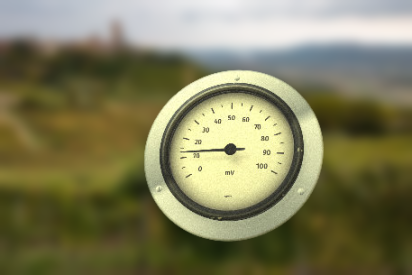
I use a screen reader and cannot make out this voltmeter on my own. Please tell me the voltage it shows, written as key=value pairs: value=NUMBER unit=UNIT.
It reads value=12.5 unit=mV
